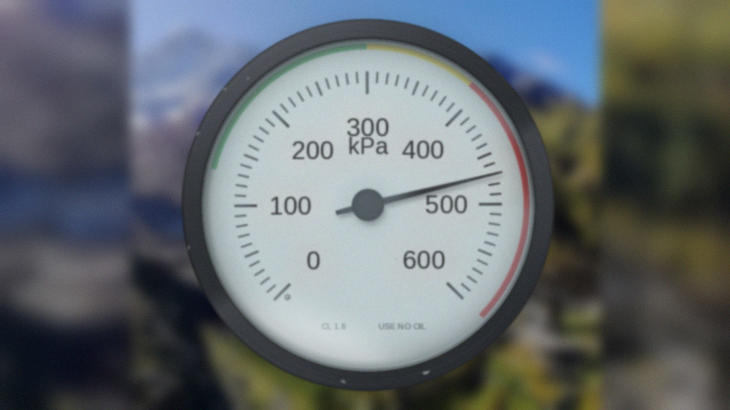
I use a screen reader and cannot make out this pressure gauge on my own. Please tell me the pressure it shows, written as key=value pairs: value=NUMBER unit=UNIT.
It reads value=470 unit=kPa
